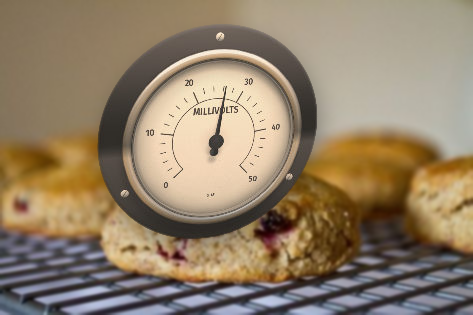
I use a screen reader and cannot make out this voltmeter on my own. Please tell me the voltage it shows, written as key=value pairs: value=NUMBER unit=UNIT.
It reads value=26 unit=mV
